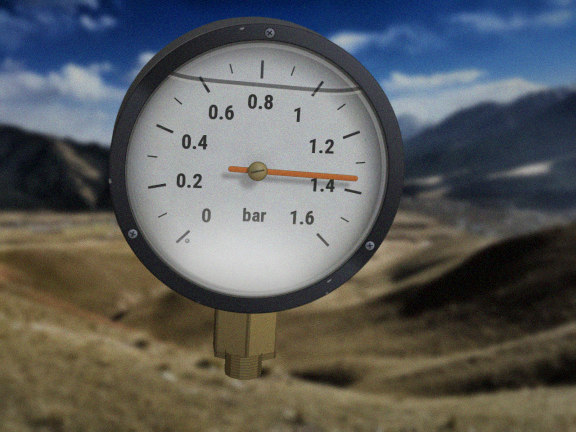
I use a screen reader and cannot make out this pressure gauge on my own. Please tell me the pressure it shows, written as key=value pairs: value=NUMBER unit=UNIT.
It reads value=1.35 unit=bar
